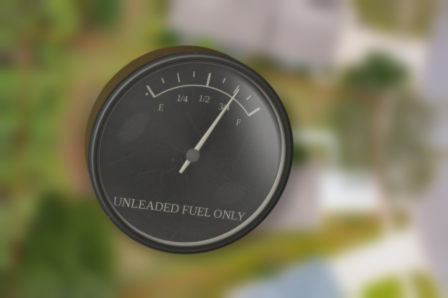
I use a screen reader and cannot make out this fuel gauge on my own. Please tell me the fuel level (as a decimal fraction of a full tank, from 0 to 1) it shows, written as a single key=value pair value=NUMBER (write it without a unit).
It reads value=0.75
